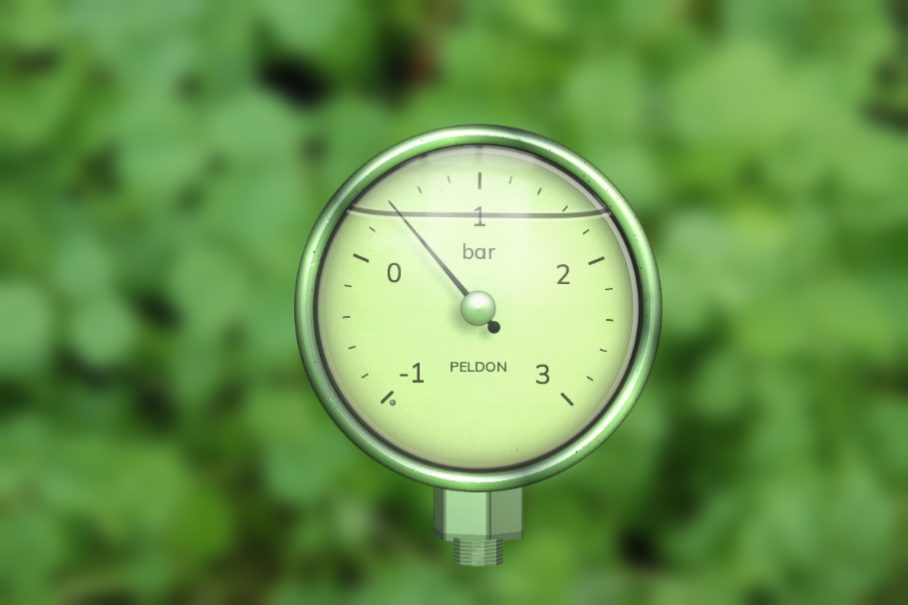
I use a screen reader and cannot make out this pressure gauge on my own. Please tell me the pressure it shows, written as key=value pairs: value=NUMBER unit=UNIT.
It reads value=0.4 unit=bar
